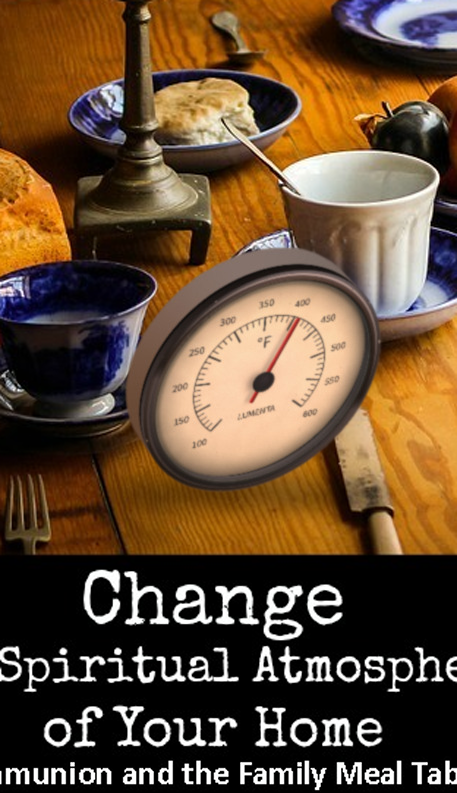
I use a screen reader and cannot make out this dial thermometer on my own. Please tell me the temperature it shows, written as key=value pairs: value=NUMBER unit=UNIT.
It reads value=400 unit=°F
